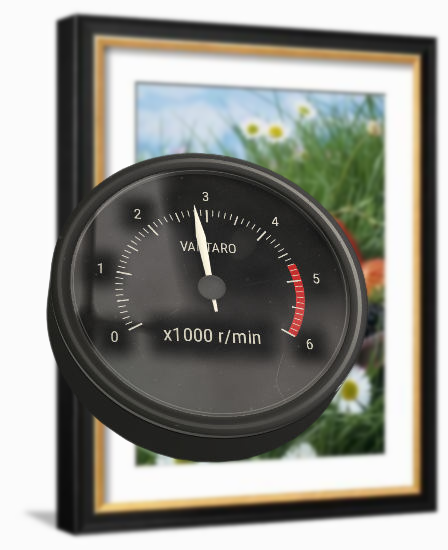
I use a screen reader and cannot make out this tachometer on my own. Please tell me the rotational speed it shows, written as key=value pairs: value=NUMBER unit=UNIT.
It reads value=2800 unit=rpm
